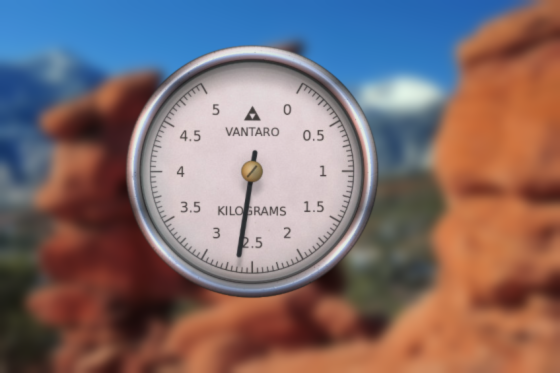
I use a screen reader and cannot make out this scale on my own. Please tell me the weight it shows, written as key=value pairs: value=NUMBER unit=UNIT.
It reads value=2.65 unit=kg
